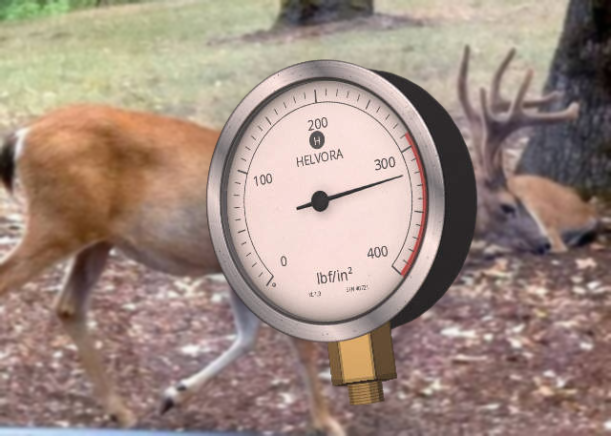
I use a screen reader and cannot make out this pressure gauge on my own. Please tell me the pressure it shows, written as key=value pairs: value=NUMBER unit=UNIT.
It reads value=320 unit=psi
